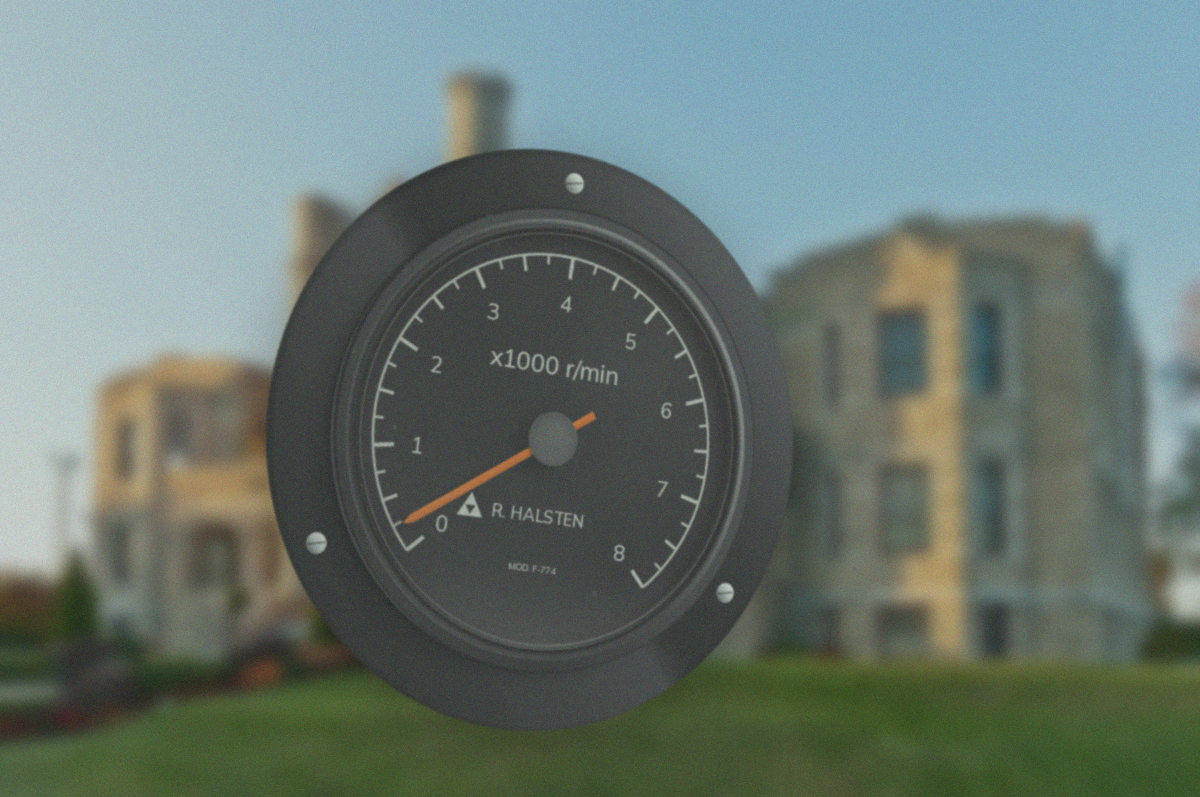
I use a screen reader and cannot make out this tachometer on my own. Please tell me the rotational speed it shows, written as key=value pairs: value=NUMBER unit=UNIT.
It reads value=250 unit=rpm
